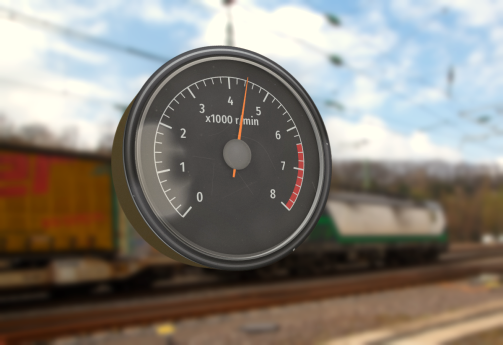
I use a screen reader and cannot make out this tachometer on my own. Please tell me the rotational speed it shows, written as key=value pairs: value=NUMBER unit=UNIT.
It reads value=4400 unit=rpm
